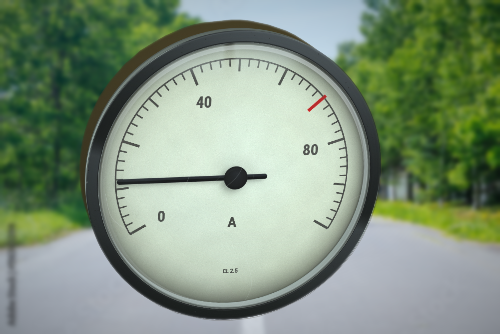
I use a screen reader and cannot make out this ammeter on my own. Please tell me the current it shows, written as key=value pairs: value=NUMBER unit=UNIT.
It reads value=12 unit=A
